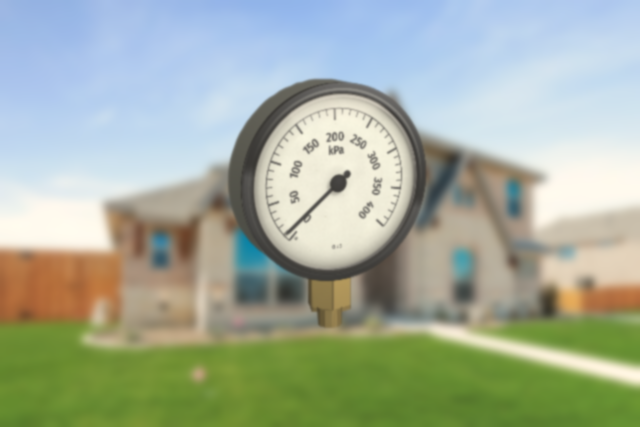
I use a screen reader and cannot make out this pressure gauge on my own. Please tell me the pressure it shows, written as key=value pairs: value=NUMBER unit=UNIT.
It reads value=10 unit=kPa
